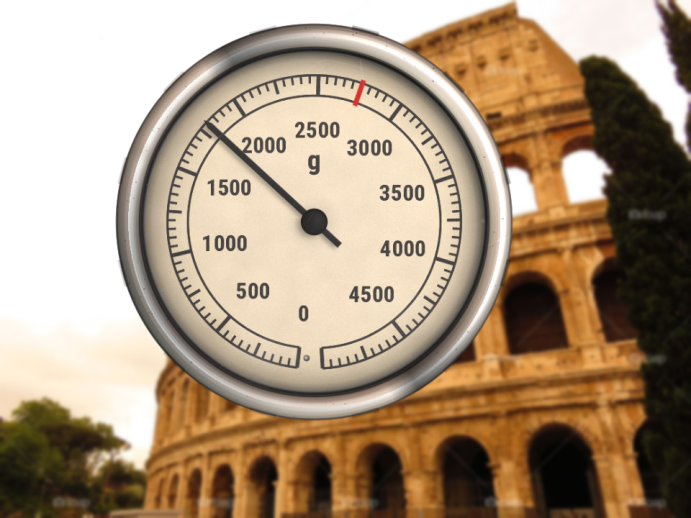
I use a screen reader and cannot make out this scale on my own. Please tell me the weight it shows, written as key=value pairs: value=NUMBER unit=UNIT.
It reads value=1800 unit=g
